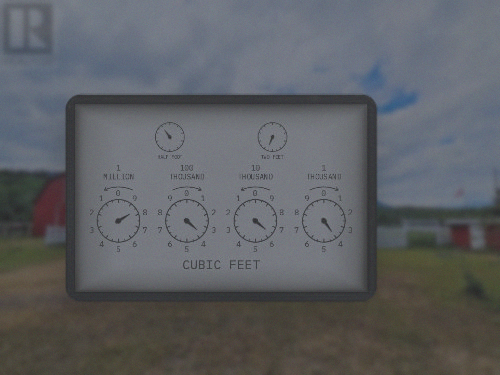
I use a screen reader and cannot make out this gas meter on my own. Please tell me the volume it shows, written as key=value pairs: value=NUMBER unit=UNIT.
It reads value=836400 unit=ft³
